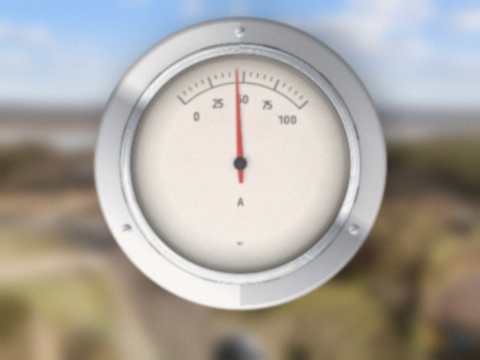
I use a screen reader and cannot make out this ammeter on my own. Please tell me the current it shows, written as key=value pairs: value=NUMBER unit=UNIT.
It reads value=45 unit=A
